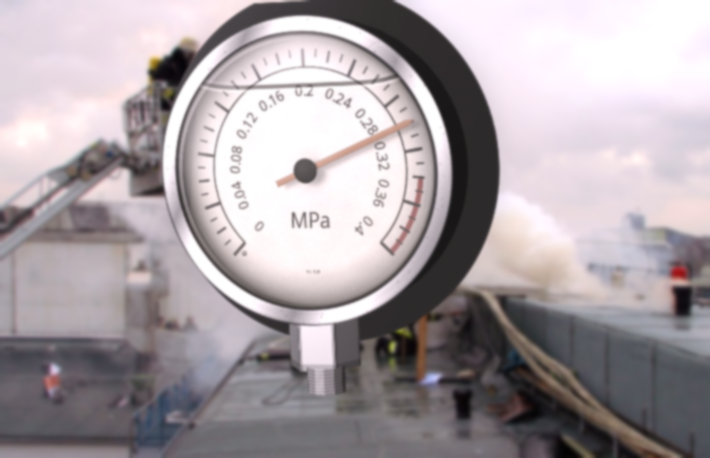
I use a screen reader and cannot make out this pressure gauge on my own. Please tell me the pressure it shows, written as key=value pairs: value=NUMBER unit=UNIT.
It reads value=0.3 unit=MPa
